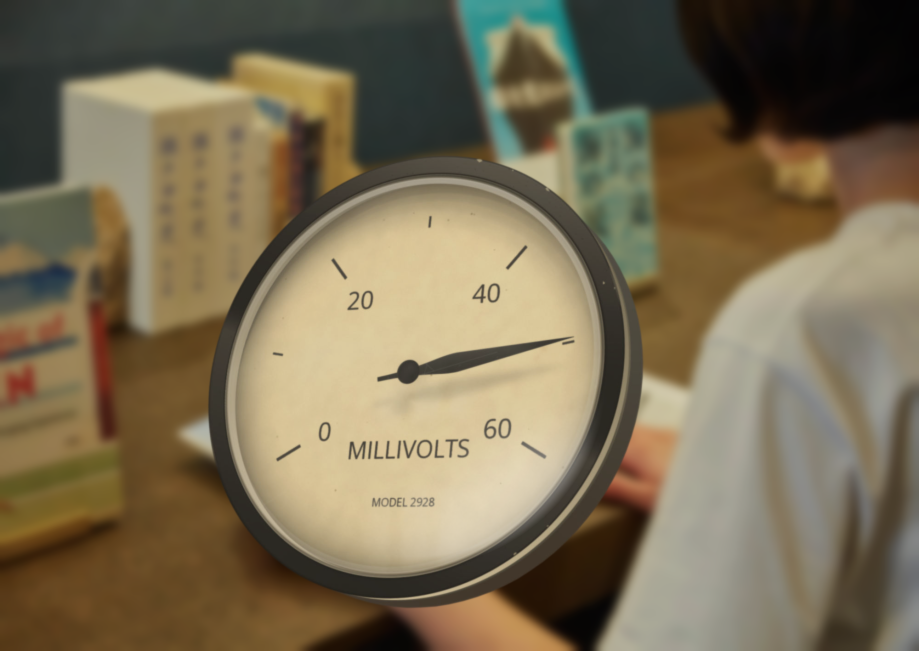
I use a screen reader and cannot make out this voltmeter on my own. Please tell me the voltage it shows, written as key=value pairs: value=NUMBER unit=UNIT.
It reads value=50 unit=mV
